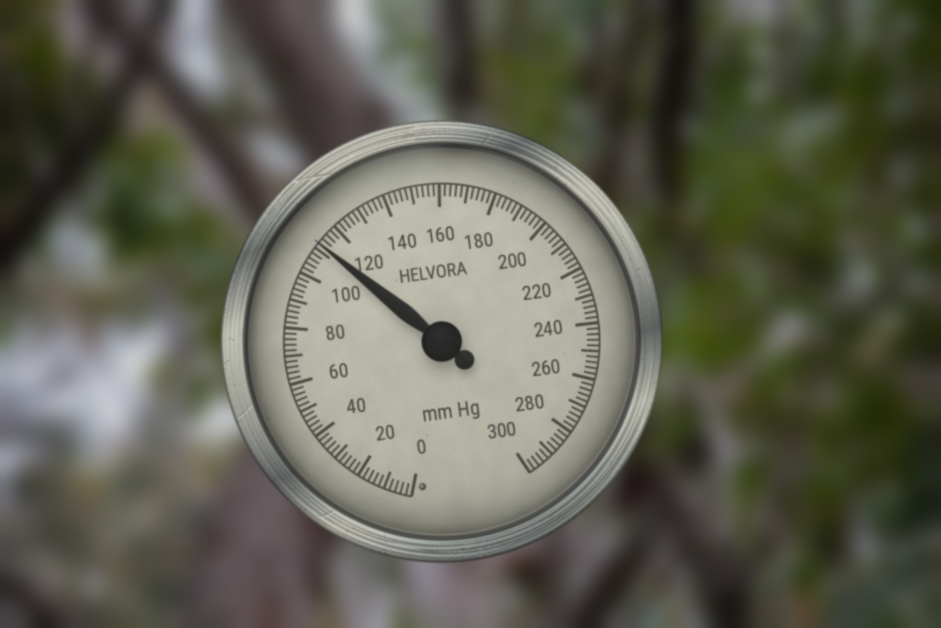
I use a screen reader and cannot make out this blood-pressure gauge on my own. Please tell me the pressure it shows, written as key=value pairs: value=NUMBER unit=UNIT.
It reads value=112 unit=mmHg
